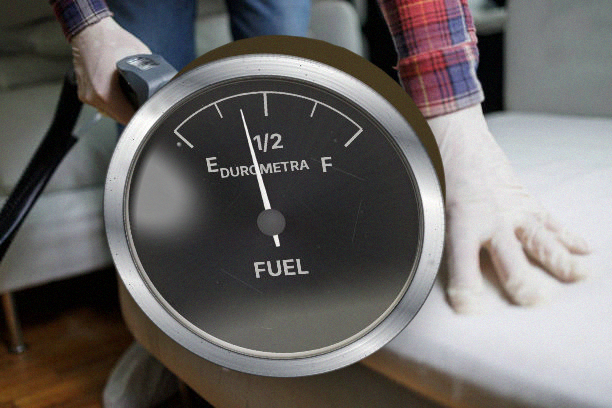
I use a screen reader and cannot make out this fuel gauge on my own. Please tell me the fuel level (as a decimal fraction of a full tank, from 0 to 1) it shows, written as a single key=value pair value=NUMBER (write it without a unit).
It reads value=0.375
